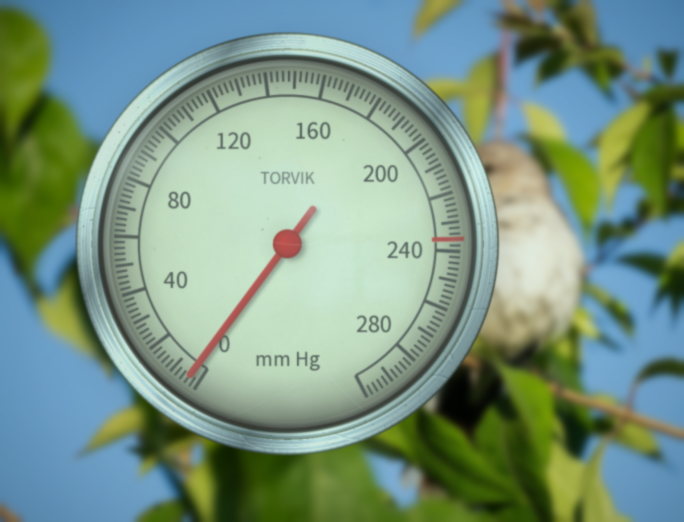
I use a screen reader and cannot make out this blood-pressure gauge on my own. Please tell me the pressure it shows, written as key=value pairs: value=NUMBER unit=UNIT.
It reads value=4 unit=mmHg
